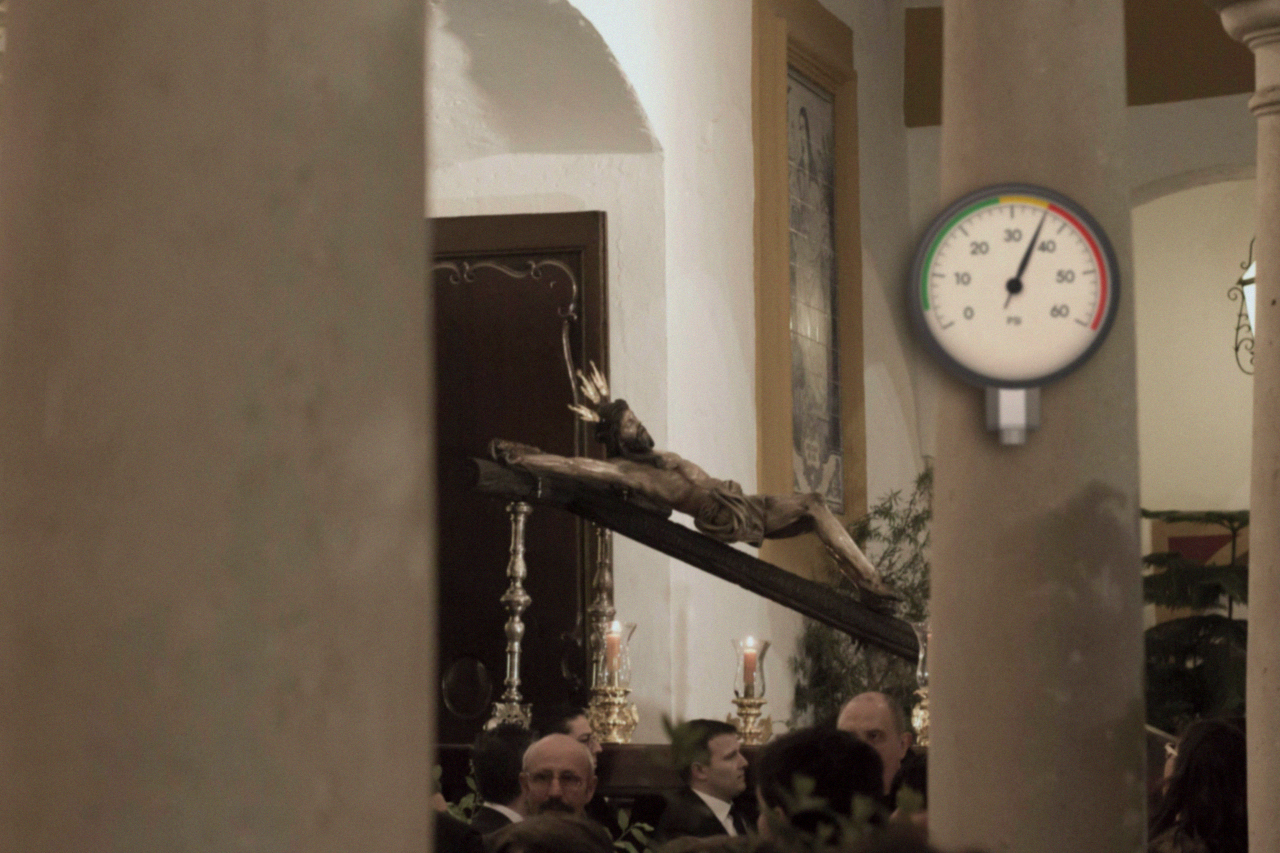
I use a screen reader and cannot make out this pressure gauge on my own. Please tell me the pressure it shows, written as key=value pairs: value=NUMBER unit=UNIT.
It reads value=36 unit=psi
